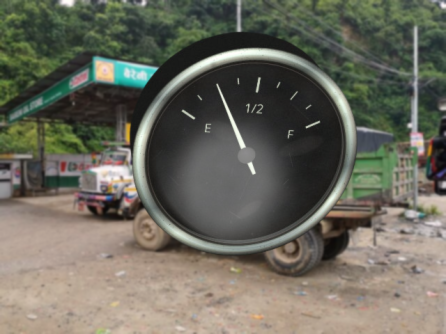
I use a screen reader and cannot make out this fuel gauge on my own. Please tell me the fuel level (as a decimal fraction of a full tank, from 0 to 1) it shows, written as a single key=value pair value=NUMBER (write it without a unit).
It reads value=0.25
